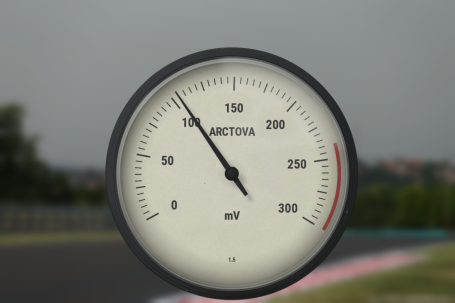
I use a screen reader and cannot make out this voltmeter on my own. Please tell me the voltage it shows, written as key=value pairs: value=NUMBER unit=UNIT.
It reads value=105 unit=mV
